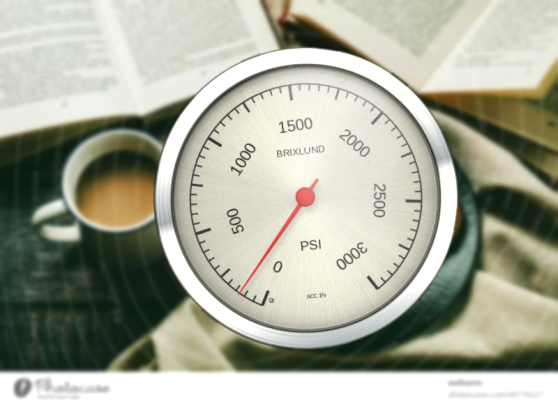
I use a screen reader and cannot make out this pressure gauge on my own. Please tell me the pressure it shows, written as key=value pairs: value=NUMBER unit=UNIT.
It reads value=125 unit=psi
